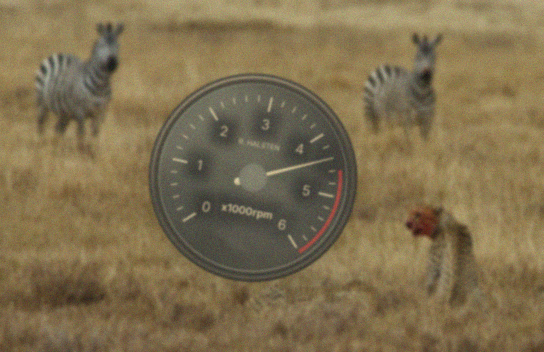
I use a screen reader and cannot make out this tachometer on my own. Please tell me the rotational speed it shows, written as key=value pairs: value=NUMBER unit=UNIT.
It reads value=4400 unit=rpm
